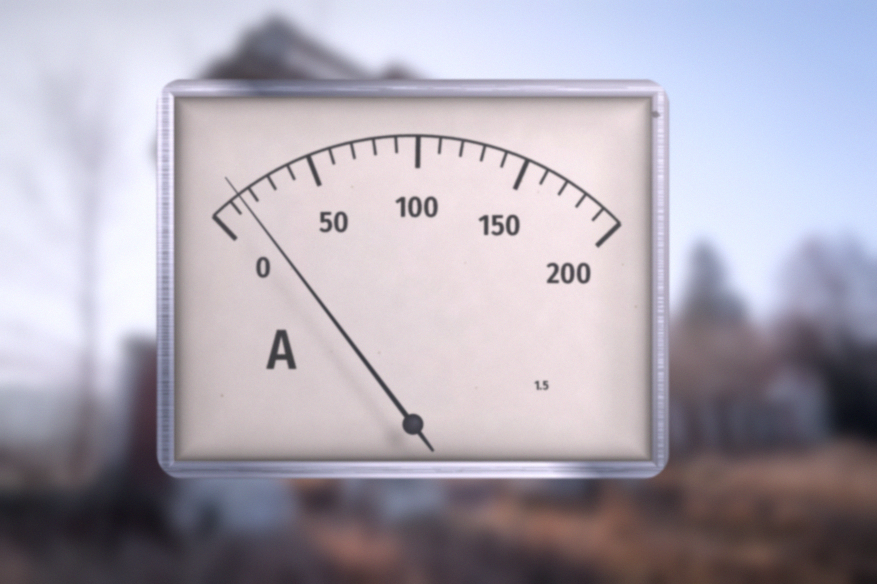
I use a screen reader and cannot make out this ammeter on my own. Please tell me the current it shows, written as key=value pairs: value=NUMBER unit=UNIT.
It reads value=15 unit=A
